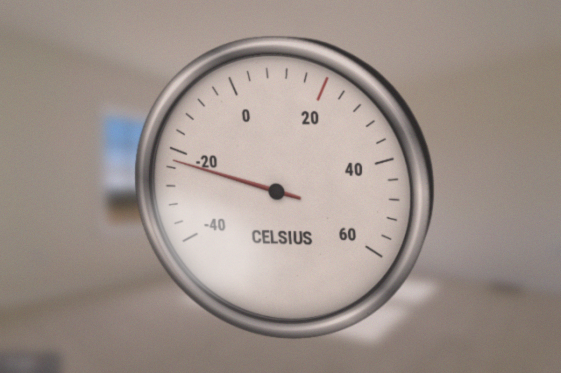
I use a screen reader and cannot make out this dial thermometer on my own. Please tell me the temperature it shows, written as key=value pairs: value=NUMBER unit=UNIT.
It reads value=-22 unit=°C
